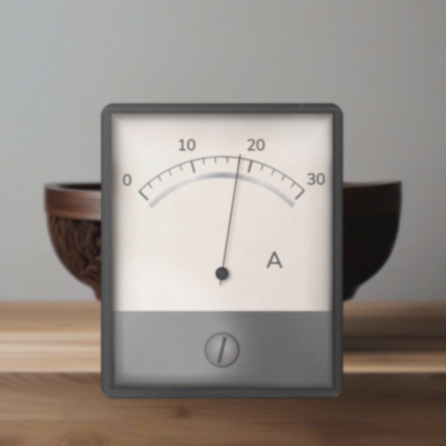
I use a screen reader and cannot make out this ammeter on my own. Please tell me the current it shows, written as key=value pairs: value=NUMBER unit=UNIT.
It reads value=18 unit=A
